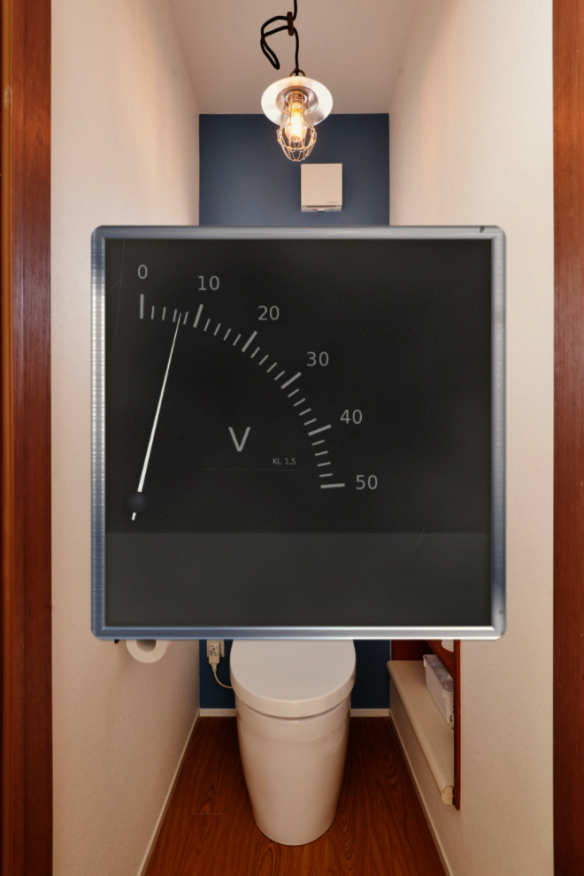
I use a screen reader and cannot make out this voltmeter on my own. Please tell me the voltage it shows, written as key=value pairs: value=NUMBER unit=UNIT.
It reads value=7 unit=V
